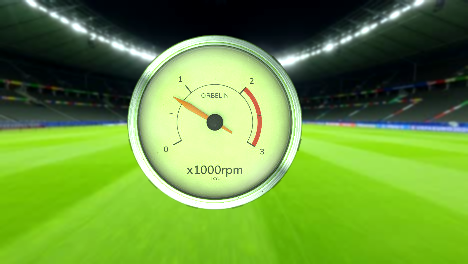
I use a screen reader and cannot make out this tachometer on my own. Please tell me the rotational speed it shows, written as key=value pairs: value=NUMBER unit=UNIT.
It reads value=750 unit=rpm
